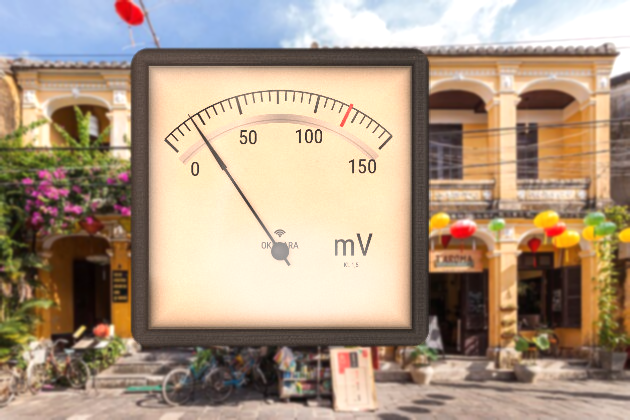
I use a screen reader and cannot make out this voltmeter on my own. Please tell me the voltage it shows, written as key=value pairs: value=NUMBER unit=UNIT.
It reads value=20 unit=mV
